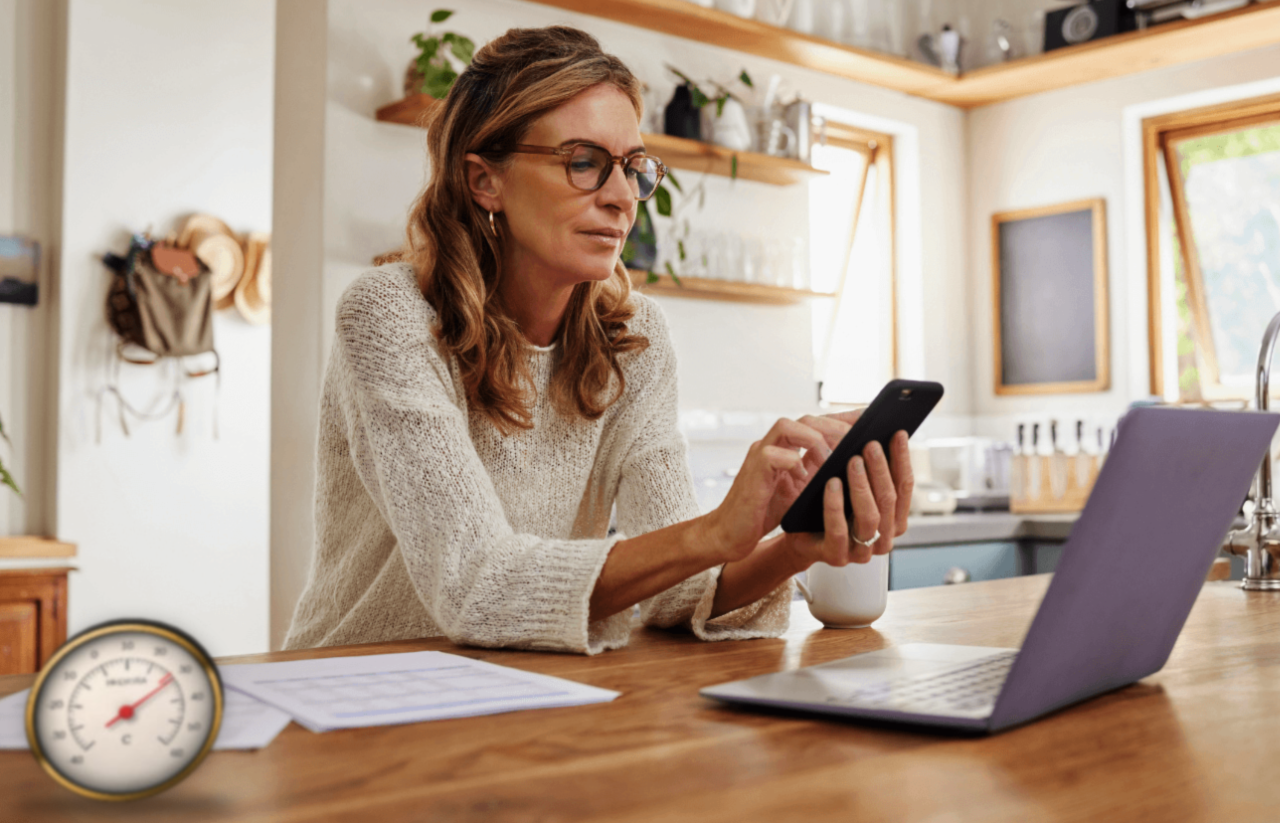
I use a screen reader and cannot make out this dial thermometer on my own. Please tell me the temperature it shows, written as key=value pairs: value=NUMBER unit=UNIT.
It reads value=30 unit=°C
